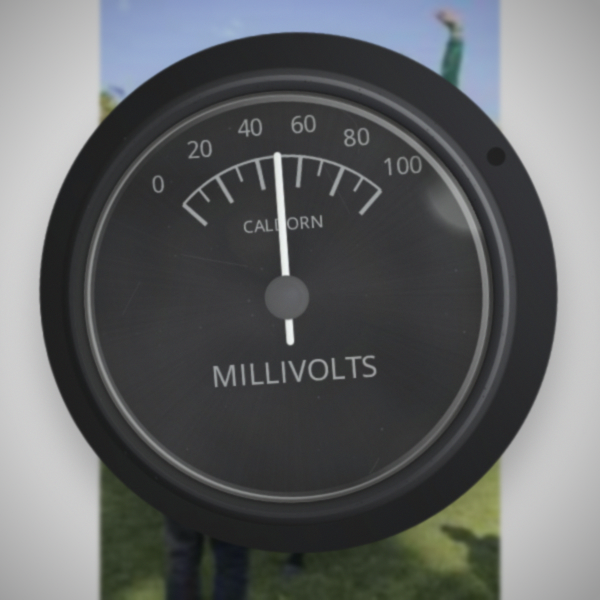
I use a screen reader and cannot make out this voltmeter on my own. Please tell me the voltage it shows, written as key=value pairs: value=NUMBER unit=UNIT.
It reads value=50 unit=mV
